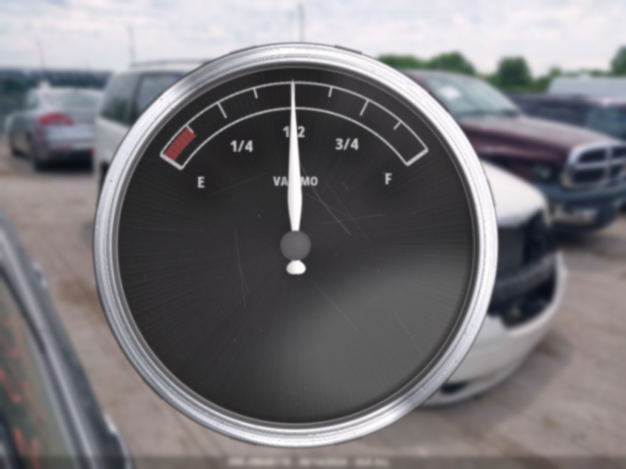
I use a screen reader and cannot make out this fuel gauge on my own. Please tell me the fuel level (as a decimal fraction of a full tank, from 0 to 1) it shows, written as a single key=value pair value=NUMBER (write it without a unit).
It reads value=0.5
